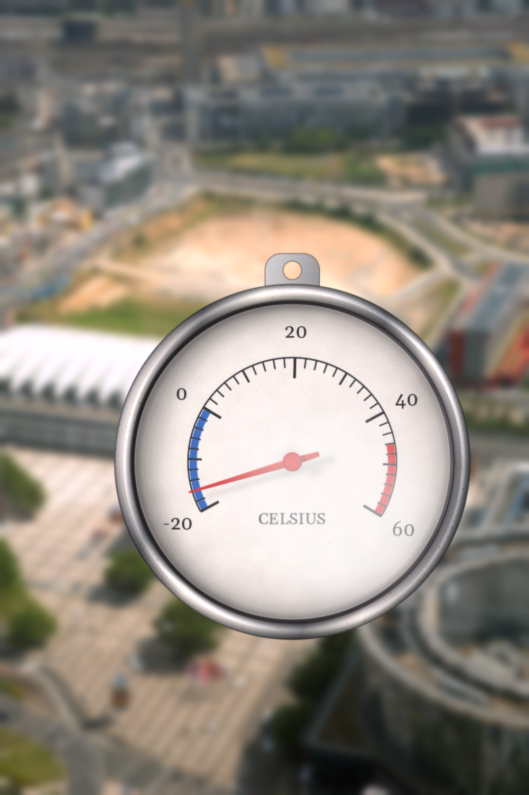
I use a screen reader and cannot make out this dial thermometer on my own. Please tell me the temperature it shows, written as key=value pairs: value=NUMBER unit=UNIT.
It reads value=-16 unit=°C
